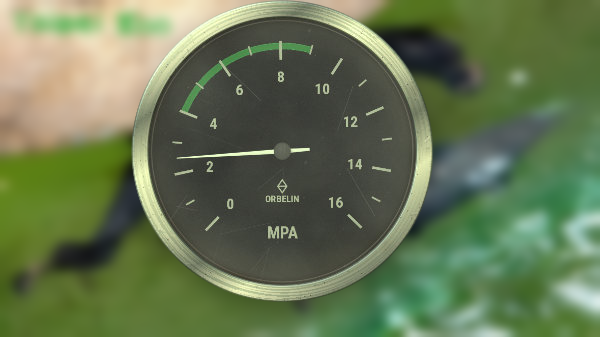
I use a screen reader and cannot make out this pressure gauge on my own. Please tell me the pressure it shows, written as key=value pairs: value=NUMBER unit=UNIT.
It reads value=2.5 unit=MPa
